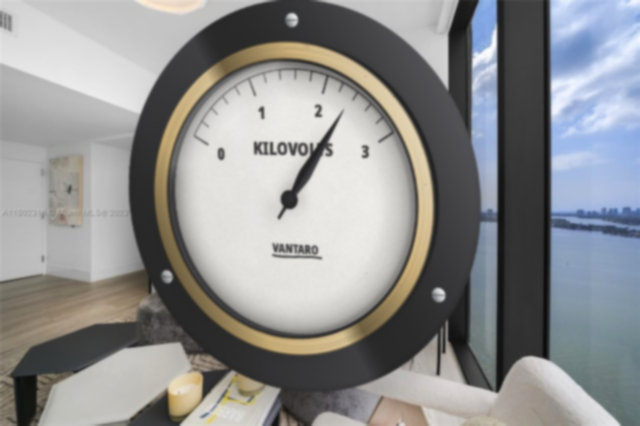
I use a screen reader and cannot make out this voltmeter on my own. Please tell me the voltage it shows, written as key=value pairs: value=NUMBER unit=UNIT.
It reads value=2.4 unit=kV
